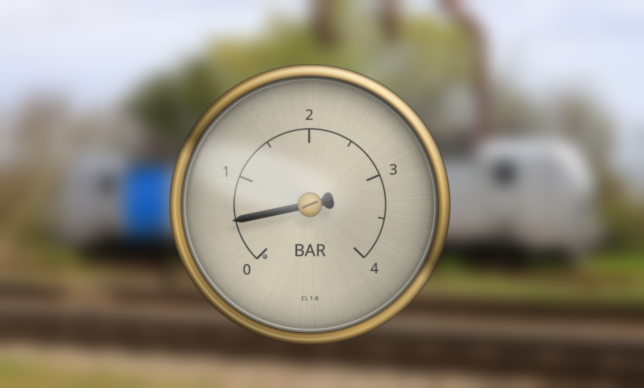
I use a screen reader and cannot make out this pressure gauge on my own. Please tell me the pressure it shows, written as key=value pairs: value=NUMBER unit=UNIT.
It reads value=0.5 unit=bar
